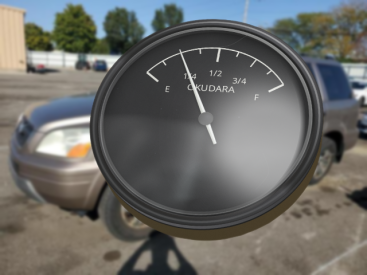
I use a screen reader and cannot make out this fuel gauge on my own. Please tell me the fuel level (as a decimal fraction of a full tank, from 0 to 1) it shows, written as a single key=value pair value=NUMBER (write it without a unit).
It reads value=0.25
